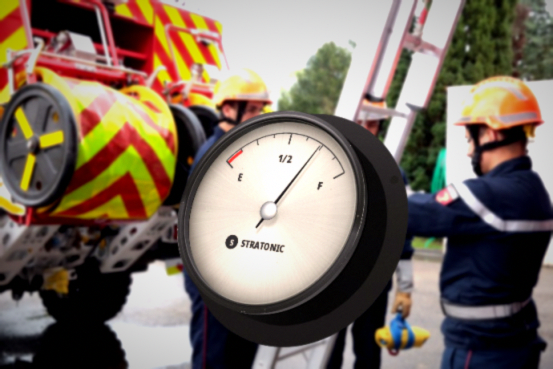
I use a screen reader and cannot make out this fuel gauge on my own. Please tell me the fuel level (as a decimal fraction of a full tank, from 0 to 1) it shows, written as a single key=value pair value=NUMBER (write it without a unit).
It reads value=0.75
